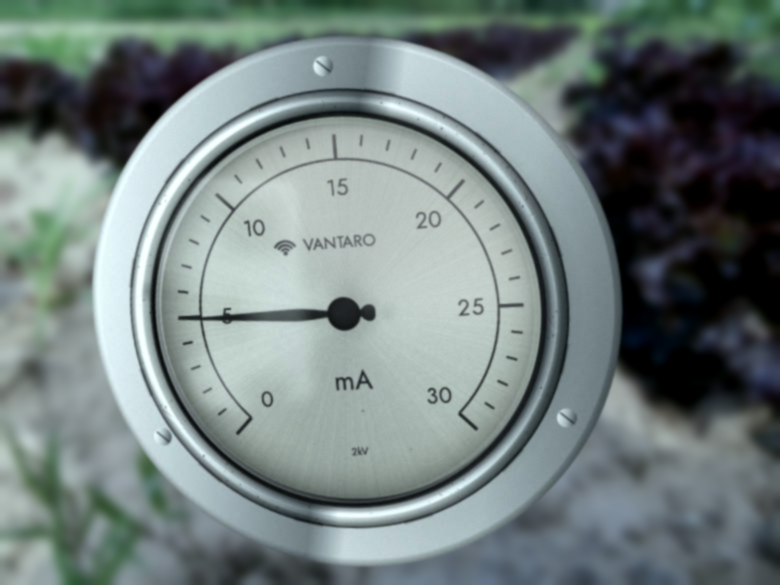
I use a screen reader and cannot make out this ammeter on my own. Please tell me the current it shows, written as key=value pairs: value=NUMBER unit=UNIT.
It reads value=5 unit=mA
